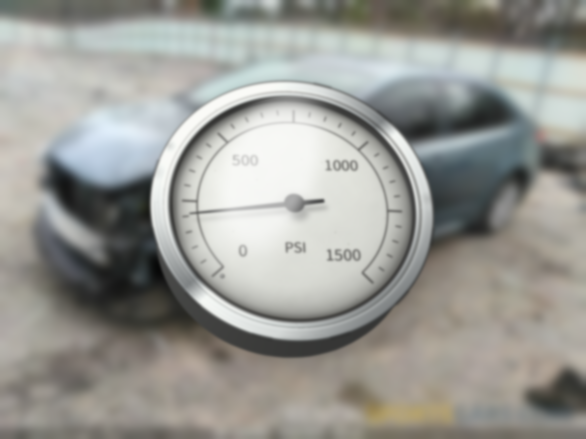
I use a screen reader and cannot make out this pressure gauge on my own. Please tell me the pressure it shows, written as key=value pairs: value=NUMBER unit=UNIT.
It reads value=200 unit=psi
